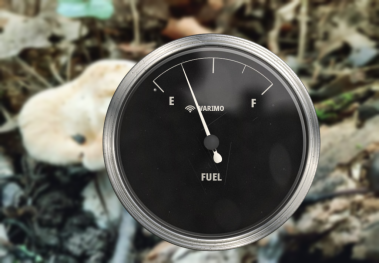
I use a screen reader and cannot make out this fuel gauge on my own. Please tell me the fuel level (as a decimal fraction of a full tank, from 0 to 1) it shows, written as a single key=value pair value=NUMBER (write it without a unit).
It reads value=0.25
